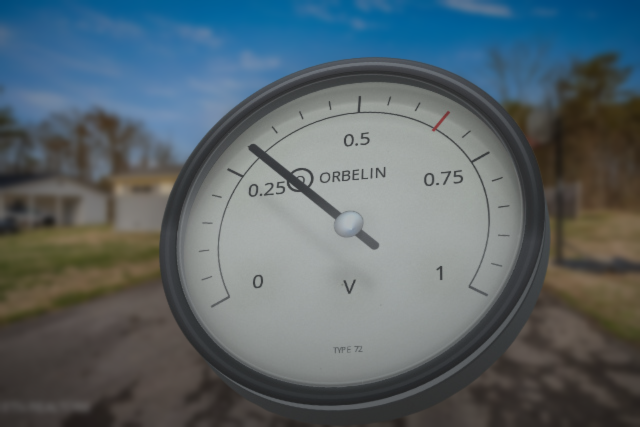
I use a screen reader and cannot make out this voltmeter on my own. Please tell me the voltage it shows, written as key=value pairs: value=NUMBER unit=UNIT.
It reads value=0.3 unit=V
